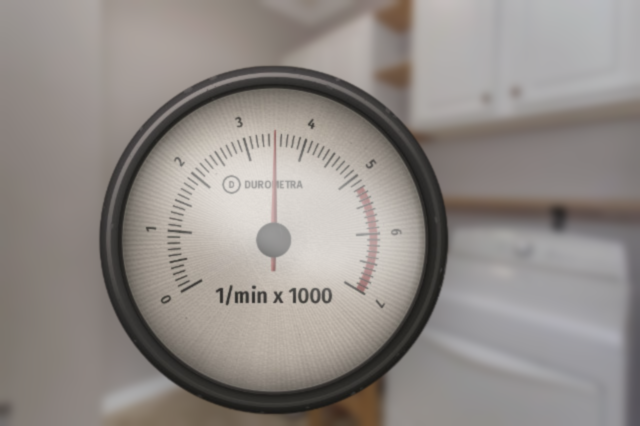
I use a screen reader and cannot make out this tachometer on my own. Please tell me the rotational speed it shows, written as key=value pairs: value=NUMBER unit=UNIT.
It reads value=3500 unit=rpm
